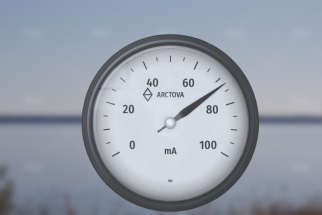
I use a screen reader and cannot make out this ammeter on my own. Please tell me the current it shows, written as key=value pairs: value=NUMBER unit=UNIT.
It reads value=72.5 unit=mA
